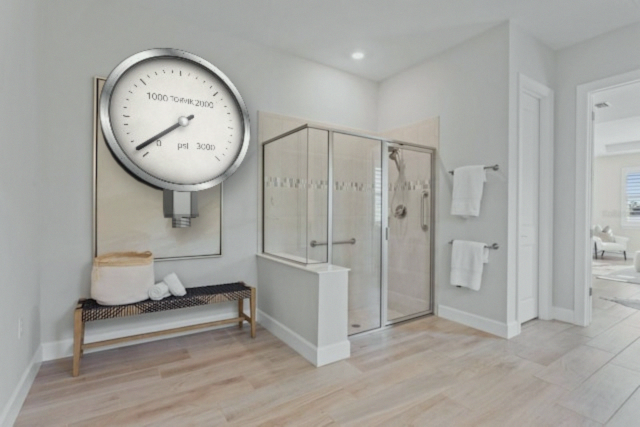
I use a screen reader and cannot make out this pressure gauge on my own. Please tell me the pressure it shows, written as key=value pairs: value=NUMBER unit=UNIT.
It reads value=100 unit=psi
